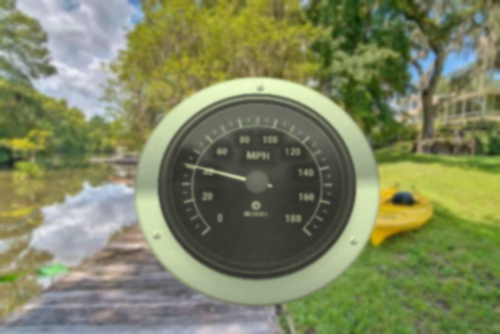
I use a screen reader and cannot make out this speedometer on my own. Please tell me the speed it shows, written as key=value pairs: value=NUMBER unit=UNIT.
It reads value=40 unit=mph
